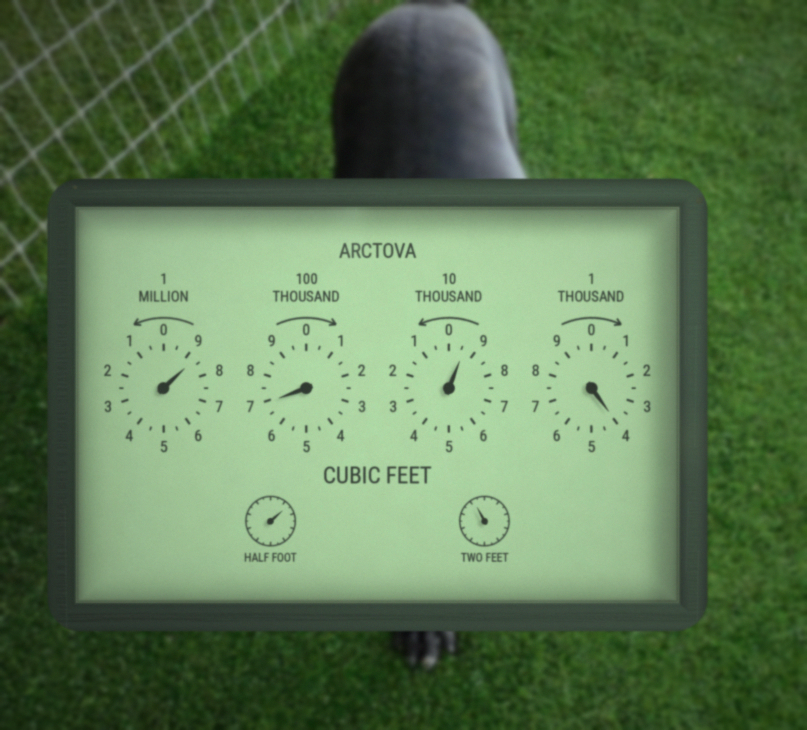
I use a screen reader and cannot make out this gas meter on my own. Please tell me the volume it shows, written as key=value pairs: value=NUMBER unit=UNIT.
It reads value=869400 unit=ft³
